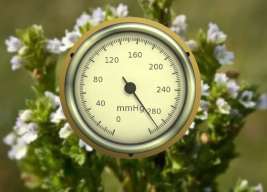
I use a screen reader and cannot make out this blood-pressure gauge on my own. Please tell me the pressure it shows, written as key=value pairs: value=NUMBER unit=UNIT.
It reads value=290 unit=mmHg
